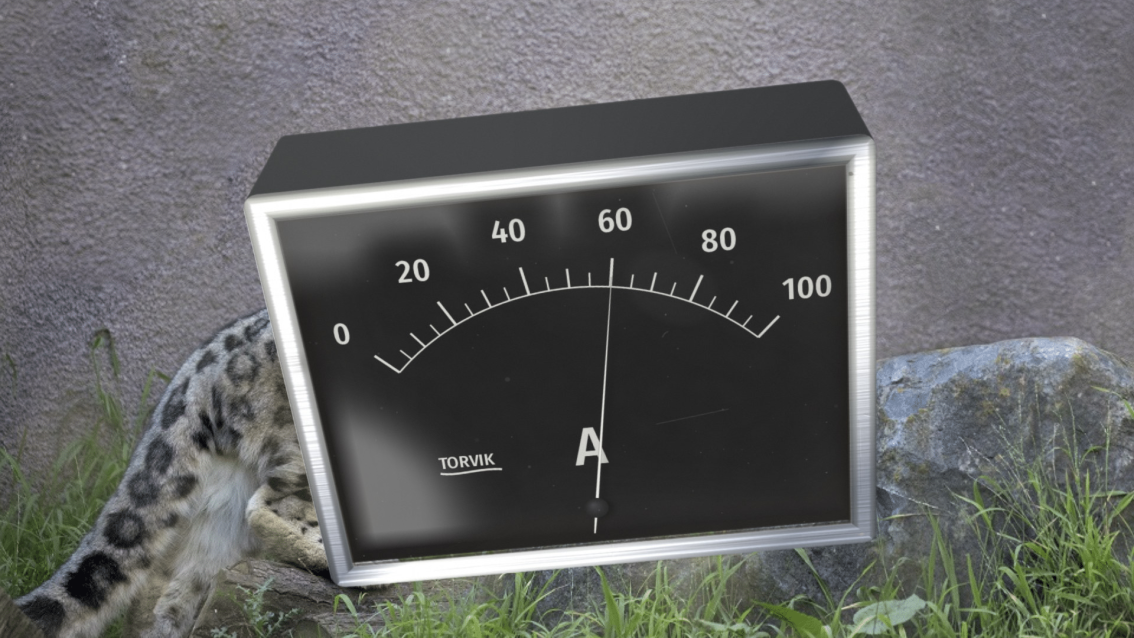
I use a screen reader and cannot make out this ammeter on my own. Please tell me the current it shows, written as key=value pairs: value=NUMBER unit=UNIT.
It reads value=60 unit=A
